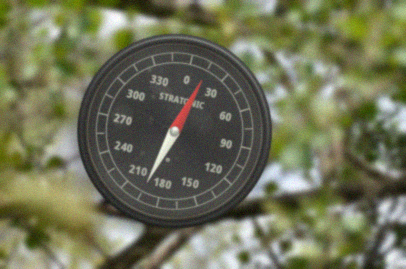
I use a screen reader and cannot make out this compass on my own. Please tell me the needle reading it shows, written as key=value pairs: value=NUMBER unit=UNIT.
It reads value=15 unit=°
